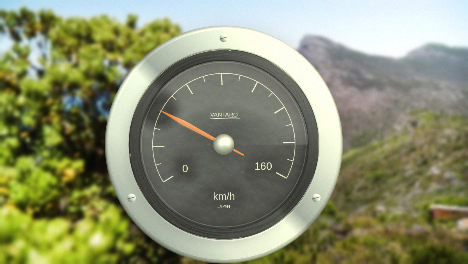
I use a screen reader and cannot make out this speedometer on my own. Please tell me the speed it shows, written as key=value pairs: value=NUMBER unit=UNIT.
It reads value=40 unit=km/h
